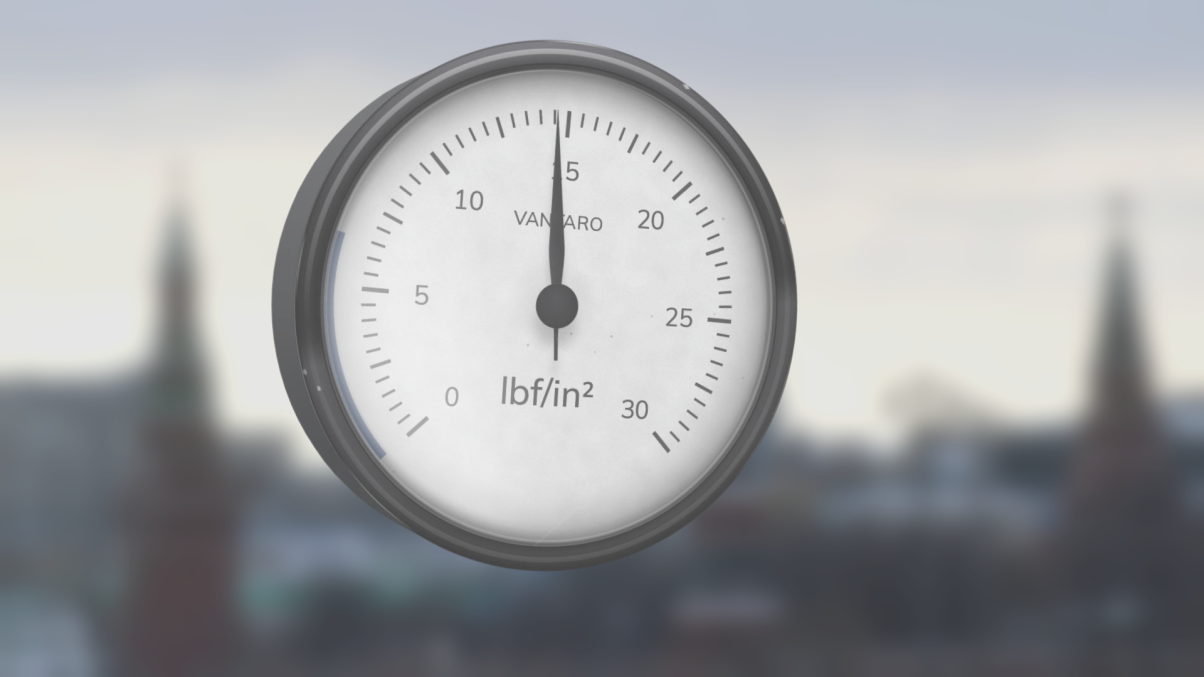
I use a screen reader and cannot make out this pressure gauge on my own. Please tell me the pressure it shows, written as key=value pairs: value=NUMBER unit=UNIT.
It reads value=14.5 unit=psi
